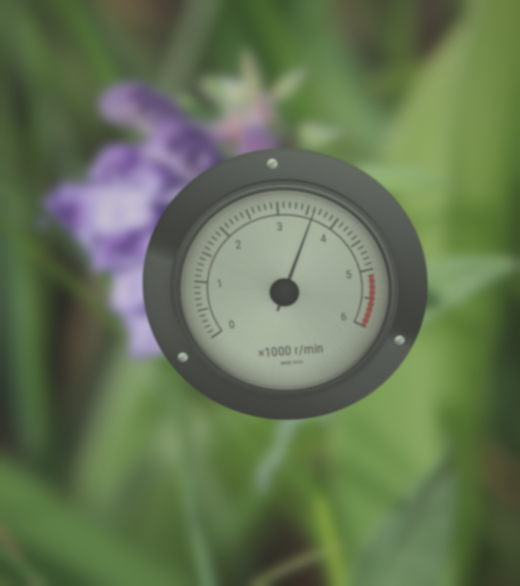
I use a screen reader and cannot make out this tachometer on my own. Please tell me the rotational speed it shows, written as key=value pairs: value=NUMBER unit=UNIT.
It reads value=3600 unit=rpm
